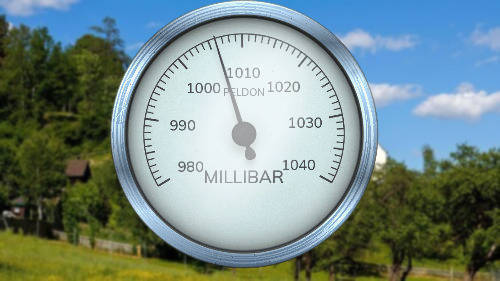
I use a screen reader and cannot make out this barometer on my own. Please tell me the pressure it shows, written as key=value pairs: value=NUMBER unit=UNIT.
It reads value=1006 unit=mbar
